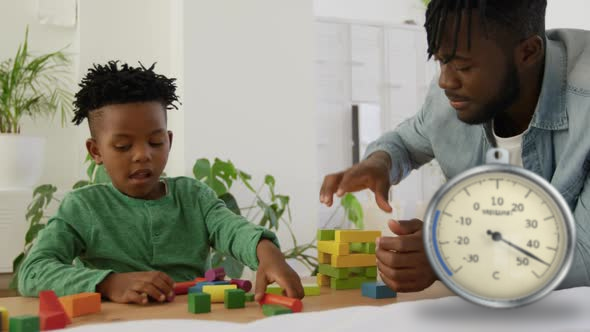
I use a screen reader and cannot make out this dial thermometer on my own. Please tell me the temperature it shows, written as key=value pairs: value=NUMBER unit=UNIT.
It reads value=45 unit=°C
